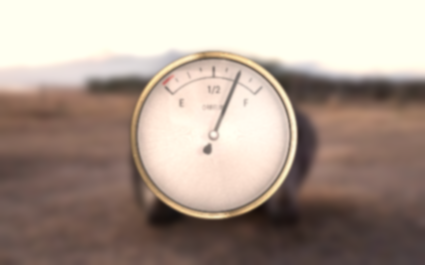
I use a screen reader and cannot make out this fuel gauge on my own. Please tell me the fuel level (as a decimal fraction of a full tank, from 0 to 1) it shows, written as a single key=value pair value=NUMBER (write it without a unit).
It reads value=0.75
